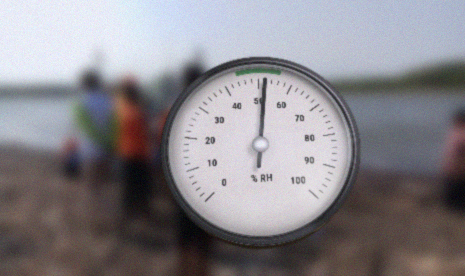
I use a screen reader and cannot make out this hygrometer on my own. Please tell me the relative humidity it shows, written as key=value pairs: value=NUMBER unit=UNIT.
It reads value=52 unit=%
